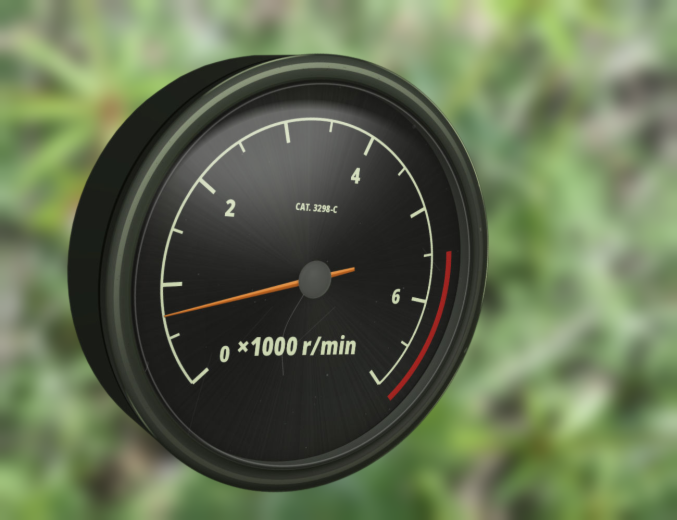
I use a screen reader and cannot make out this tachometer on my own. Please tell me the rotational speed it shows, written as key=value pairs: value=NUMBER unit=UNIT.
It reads value=750 unit=rpm
